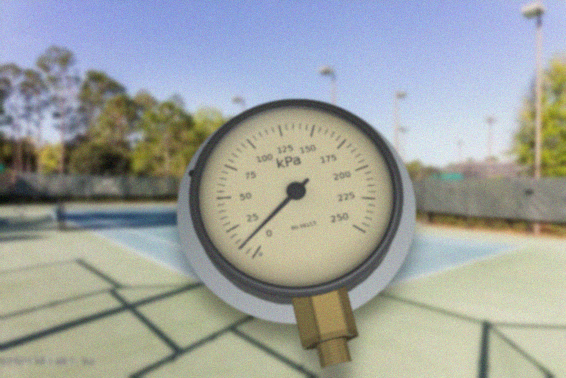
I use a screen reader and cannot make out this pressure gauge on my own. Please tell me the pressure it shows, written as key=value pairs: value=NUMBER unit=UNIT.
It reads value=10 unit=kPa
